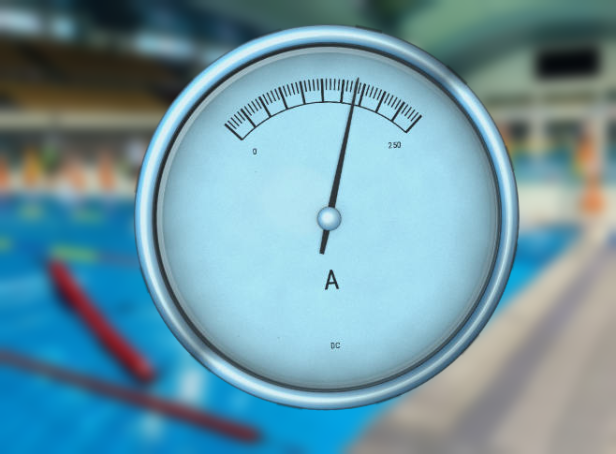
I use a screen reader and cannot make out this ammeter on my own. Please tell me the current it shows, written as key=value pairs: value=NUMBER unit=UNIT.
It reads value=165 unit=A
